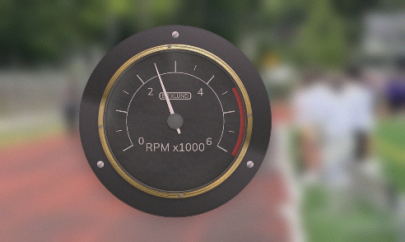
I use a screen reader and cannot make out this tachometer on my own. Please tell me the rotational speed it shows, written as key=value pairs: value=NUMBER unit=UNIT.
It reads value=2500 unit=rpm
